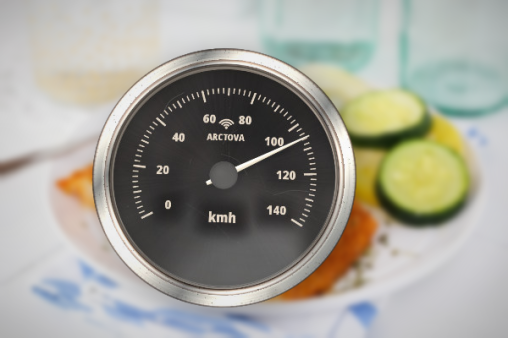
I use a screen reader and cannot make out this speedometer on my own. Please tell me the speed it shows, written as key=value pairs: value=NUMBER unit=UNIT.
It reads value=106 unit=km/h
